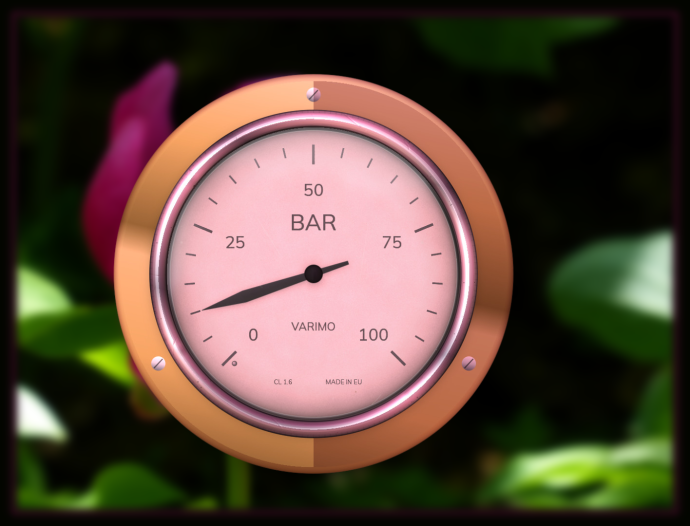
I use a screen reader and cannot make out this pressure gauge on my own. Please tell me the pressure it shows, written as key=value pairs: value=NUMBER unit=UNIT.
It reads value=10 unit=bar
